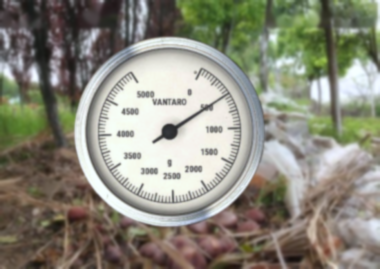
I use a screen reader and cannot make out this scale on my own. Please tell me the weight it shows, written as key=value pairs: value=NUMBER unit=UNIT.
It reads value=500 unit=g
